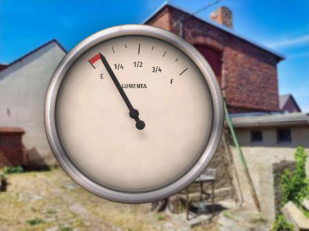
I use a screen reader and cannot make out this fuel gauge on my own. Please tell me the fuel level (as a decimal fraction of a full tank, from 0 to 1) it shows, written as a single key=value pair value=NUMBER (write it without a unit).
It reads value=0.125
